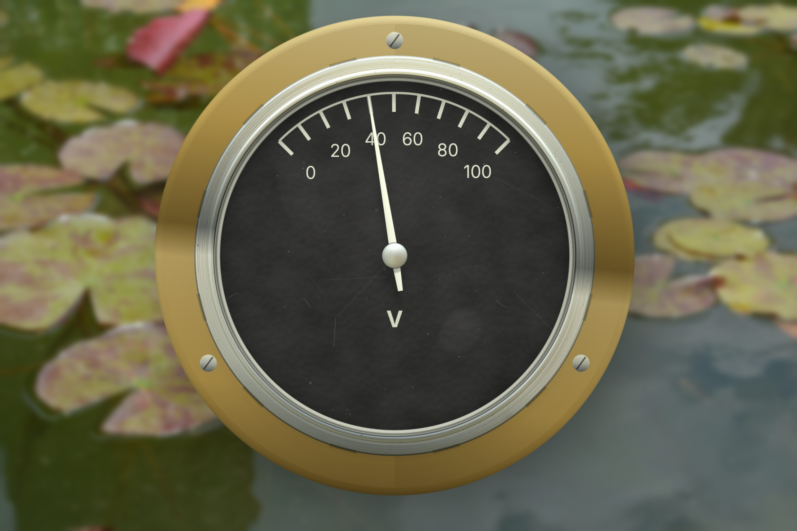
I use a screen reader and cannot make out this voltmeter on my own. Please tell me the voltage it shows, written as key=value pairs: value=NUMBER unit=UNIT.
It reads value=40 unit=V
